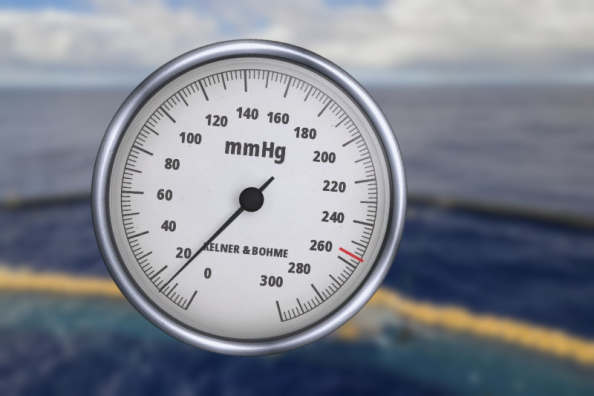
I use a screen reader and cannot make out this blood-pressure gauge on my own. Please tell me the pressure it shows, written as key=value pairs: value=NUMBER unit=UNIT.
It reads value=14 unit=mmHg
